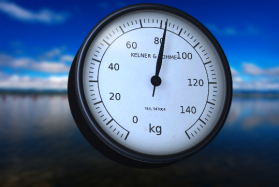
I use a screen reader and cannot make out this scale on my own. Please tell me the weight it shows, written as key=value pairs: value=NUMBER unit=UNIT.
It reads value=82 unit=kg
